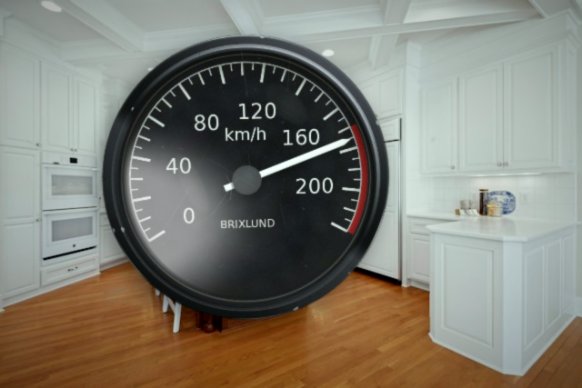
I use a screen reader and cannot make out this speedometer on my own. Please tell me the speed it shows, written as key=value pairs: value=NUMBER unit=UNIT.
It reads value=175 unit=km/h
